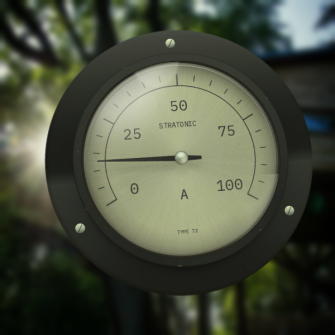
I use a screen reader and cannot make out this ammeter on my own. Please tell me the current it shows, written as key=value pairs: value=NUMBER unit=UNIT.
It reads value=12.5 unit=A
